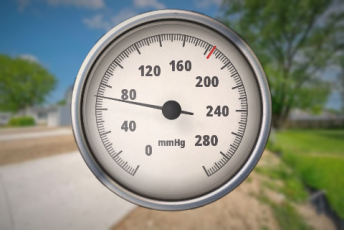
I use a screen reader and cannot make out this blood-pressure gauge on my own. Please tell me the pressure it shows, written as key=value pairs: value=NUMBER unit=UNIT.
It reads value=70 unit=mmHg
